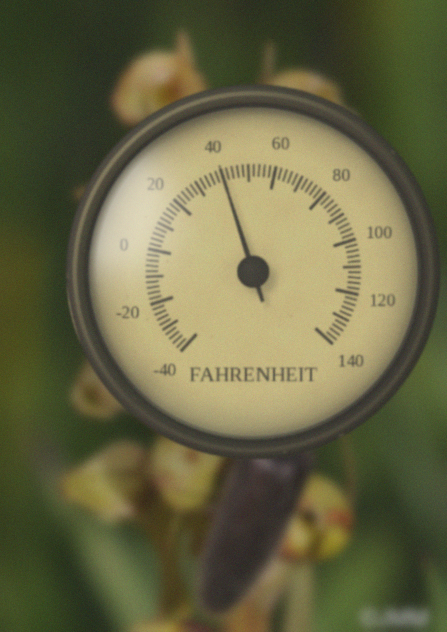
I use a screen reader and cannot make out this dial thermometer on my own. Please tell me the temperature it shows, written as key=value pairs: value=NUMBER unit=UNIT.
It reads value=40 unit=°F
